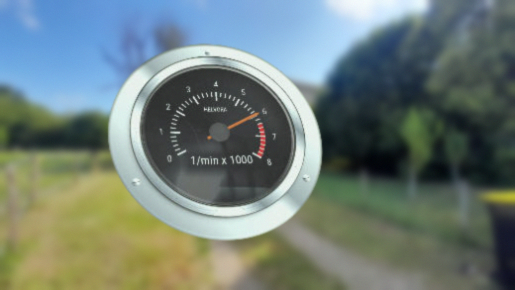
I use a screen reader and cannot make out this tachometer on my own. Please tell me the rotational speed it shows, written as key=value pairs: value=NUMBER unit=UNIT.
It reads value=6000 unit=rpm
